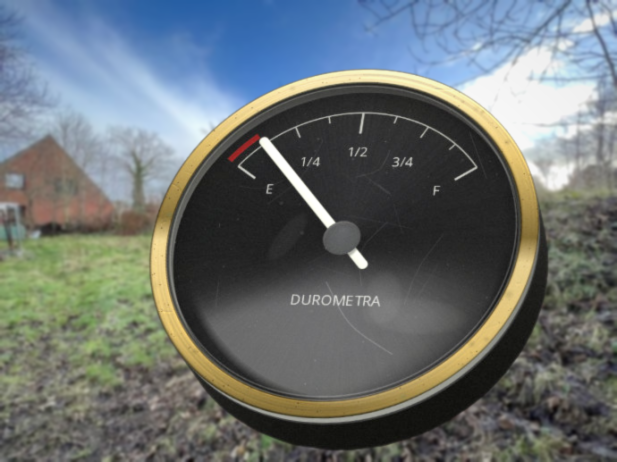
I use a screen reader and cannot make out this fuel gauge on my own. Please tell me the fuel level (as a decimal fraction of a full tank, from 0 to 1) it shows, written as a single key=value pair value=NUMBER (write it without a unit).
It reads value=0.125
